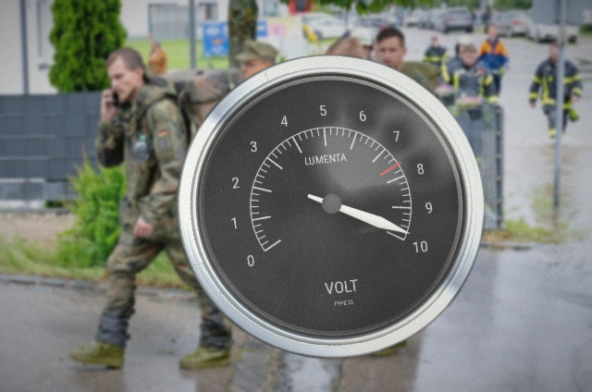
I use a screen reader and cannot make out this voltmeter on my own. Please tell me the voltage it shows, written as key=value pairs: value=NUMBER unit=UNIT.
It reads value=9.8 unit=V
